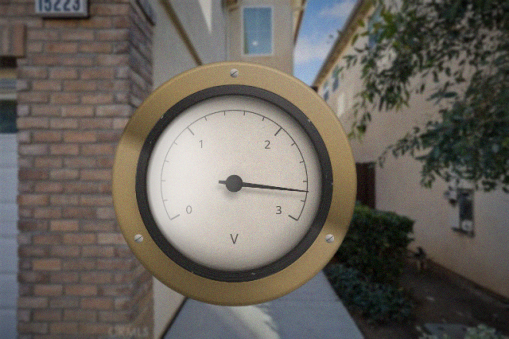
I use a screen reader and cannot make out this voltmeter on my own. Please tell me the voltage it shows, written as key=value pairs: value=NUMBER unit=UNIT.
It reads value=2.7 unit=V
